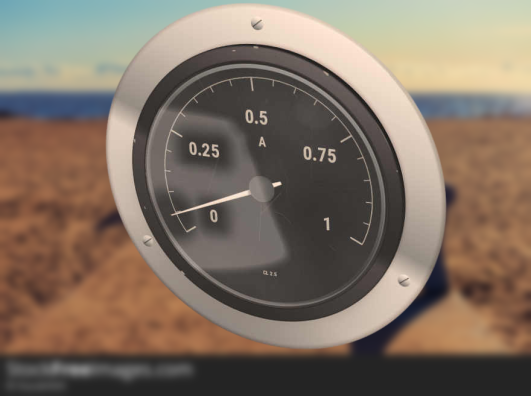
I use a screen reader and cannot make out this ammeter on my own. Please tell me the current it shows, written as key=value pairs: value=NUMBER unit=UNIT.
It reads value=0.05 unit=A
